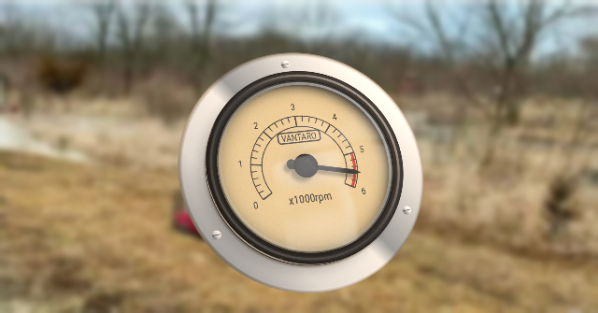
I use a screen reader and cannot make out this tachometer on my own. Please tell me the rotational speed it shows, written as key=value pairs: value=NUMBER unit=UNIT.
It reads value=5600 unit=rpm
